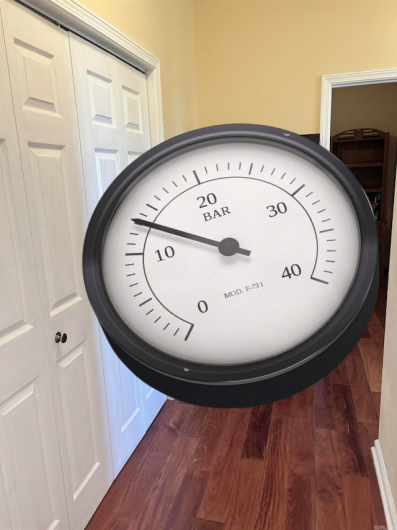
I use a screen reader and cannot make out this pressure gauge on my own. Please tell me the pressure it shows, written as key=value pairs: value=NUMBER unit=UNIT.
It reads value=13 unit=bar
